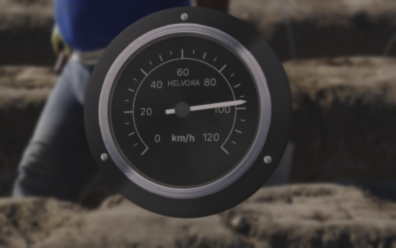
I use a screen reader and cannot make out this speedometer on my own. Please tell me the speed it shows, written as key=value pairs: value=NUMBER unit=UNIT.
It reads value=97.5 unit=km/h
